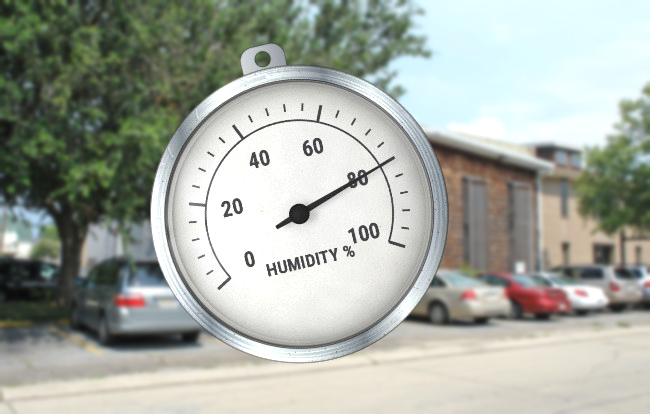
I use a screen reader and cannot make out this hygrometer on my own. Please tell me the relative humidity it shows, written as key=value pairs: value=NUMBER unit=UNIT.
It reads value=80 unit=%
